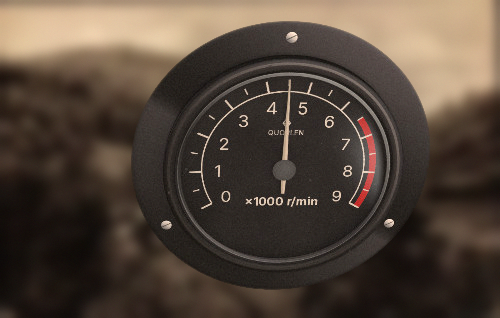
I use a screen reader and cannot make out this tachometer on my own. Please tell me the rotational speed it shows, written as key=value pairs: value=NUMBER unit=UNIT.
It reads value=4500 unit=rpm
